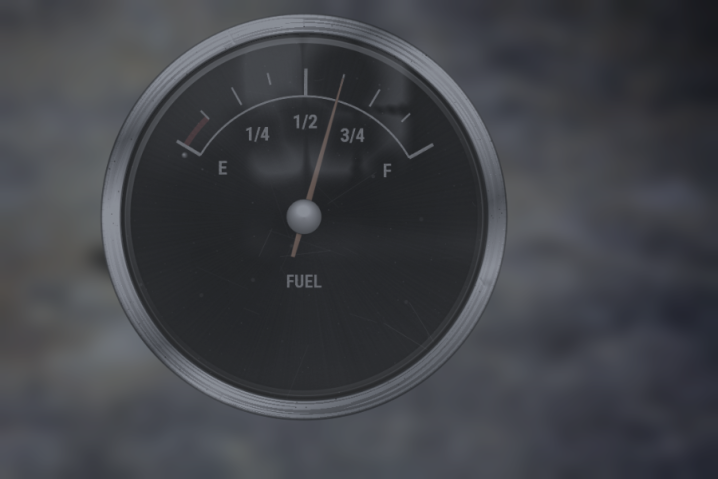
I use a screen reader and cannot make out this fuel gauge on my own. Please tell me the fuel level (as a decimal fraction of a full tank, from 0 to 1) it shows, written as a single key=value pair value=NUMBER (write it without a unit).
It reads value=0.625
